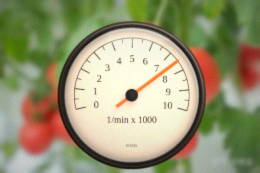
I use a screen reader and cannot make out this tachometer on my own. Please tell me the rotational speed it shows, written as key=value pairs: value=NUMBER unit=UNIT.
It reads value=7500 unit=rpm
